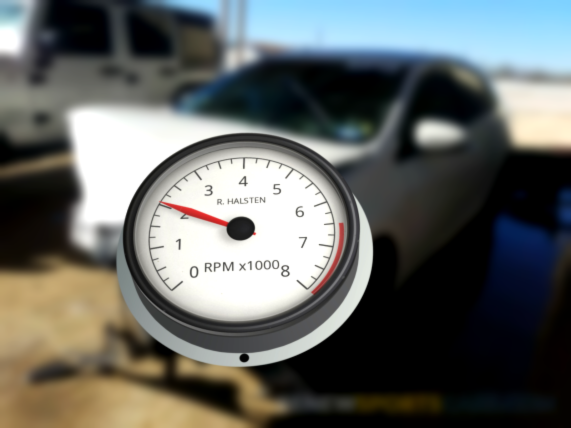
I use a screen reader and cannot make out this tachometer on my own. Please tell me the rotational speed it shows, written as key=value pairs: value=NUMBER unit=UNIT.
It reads value=2000 unit=rpm
